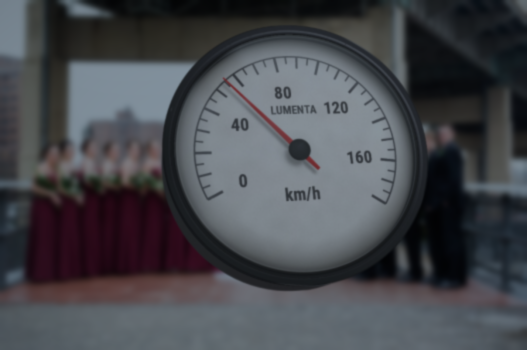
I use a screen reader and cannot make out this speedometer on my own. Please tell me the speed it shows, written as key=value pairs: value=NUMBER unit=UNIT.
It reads value=55 unit=km/h
